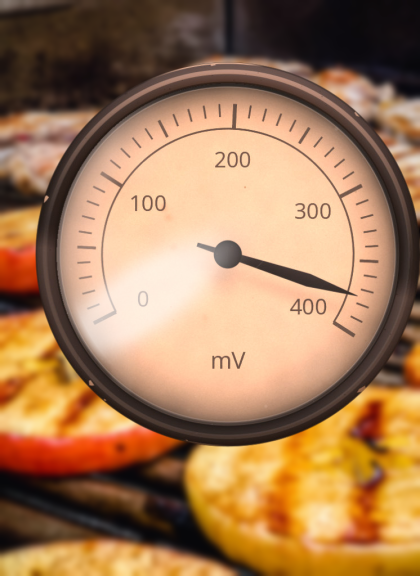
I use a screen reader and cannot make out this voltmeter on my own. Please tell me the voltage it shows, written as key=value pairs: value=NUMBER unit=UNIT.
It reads value=375 unit=mV
